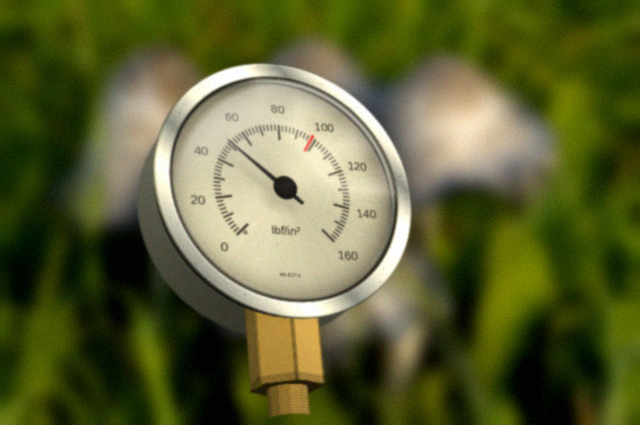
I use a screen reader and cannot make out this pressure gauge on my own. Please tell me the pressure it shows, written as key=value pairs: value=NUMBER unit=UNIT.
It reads value=50 unit=psi
